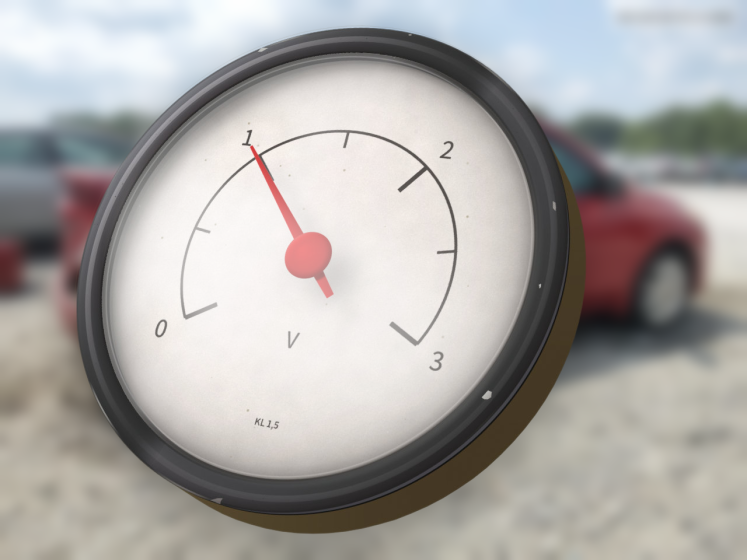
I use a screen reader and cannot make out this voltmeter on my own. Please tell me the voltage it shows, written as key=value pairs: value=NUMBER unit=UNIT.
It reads value=1 unit=V
